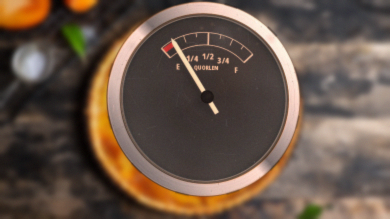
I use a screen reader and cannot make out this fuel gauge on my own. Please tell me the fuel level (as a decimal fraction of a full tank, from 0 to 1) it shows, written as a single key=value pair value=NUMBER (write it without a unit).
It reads value=0.125
